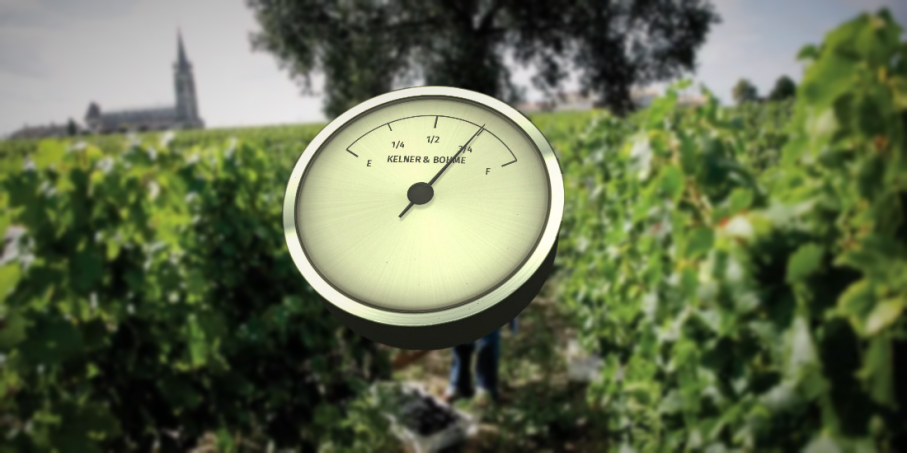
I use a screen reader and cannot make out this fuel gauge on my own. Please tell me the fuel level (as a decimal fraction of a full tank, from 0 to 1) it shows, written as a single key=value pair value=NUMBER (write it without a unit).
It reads value=0.75
